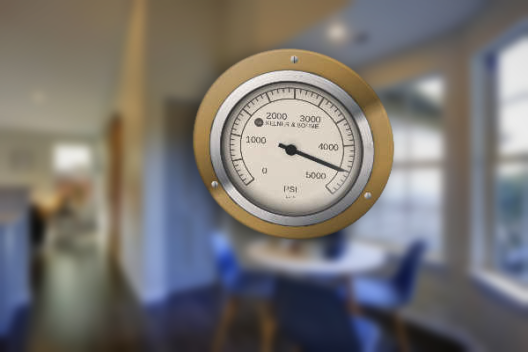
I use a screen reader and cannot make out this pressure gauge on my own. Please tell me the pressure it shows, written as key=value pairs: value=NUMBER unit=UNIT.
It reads value=4500 unit=psi
